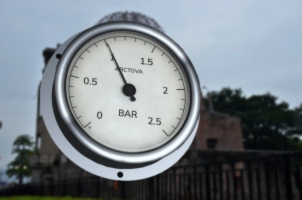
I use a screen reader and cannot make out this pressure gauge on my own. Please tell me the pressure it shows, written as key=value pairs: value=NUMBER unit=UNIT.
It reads value=1 unit=bar
